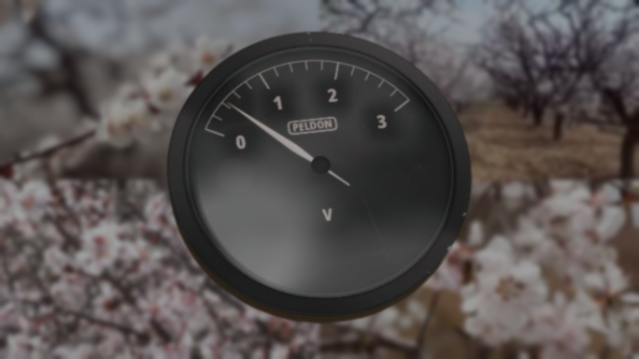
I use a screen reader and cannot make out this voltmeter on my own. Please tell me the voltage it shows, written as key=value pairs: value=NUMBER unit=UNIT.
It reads value=0.4 unit=V
